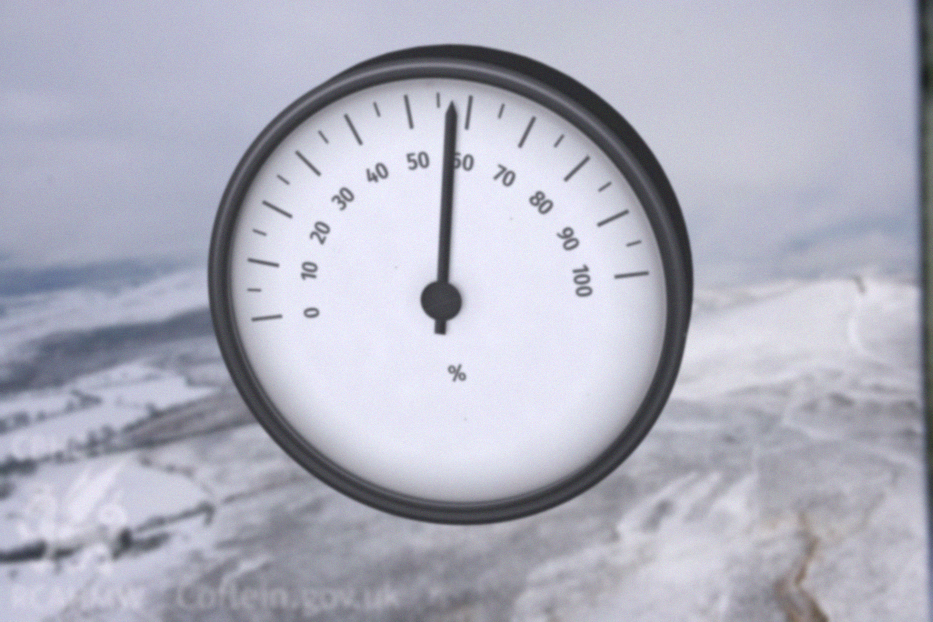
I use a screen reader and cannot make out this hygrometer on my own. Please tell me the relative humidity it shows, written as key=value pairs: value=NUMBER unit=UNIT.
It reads value=57.5 unit=%
